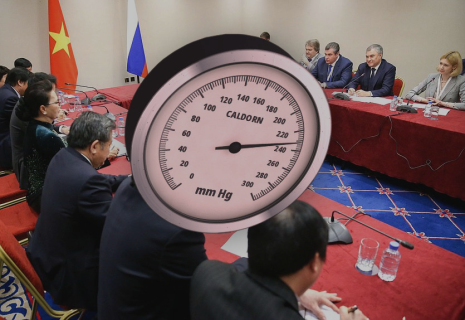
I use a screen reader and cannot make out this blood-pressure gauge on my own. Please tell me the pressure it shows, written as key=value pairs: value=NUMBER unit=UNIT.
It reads value=230 unit=mmHg
